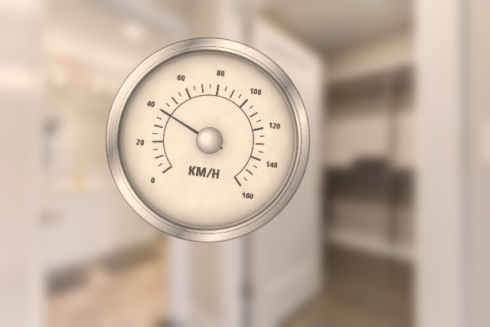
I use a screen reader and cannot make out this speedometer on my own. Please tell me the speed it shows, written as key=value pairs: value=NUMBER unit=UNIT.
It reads value=40 unit=km/h
